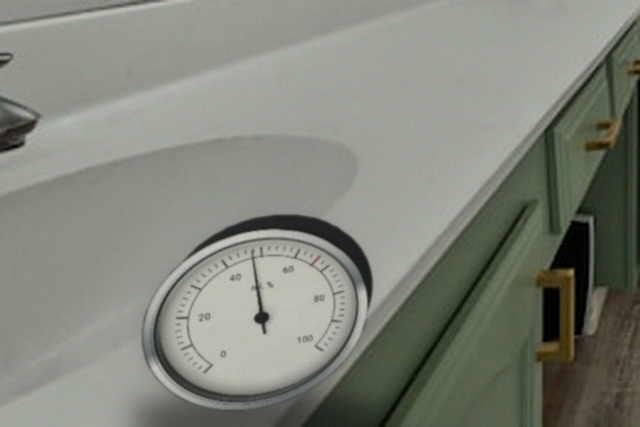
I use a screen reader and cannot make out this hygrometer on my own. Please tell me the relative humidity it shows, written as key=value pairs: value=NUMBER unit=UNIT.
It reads value=48 unit=%
